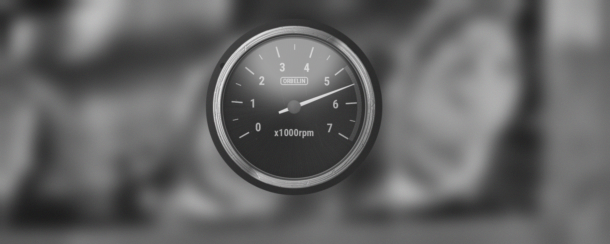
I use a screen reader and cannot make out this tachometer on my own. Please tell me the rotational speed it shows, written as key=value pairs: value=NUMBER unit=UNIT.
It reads value=5500 unit=rpm
